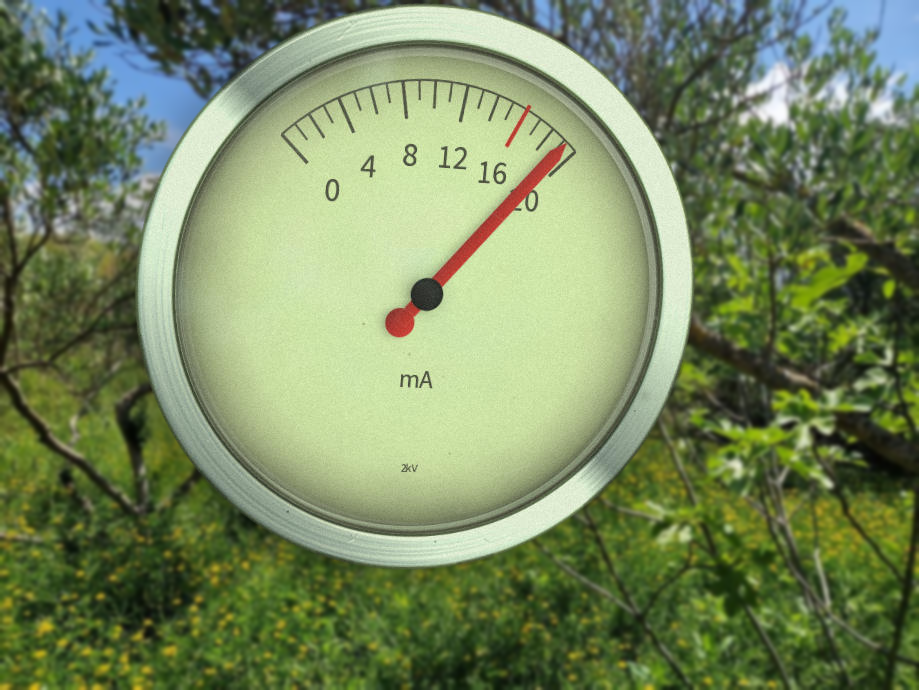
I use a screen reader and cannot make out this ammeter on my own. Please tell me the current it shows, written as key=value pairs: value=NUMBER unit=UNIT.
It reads value=19 unit=mA
